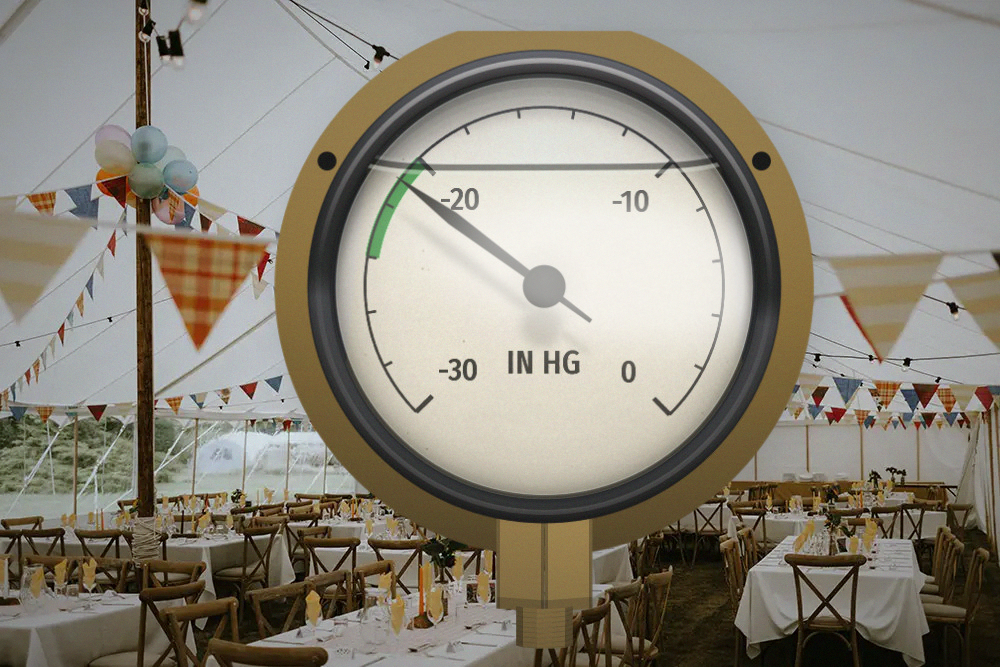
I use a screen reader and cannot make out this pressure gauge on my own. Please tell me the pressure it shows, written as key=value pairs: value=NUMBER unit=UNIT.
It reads value=-21 unit=inHg
